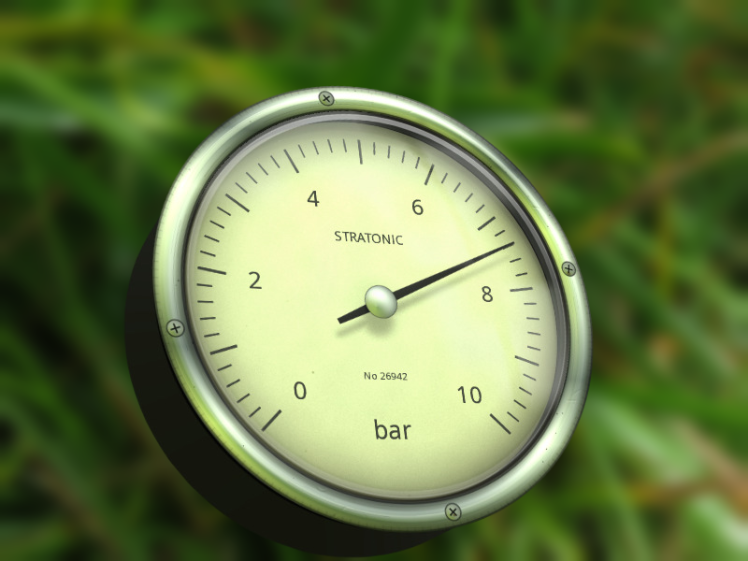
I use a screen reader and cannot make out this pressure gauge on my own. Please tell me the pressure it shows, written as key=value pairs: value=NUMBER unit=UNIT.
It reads value=7.4 unit=bar
